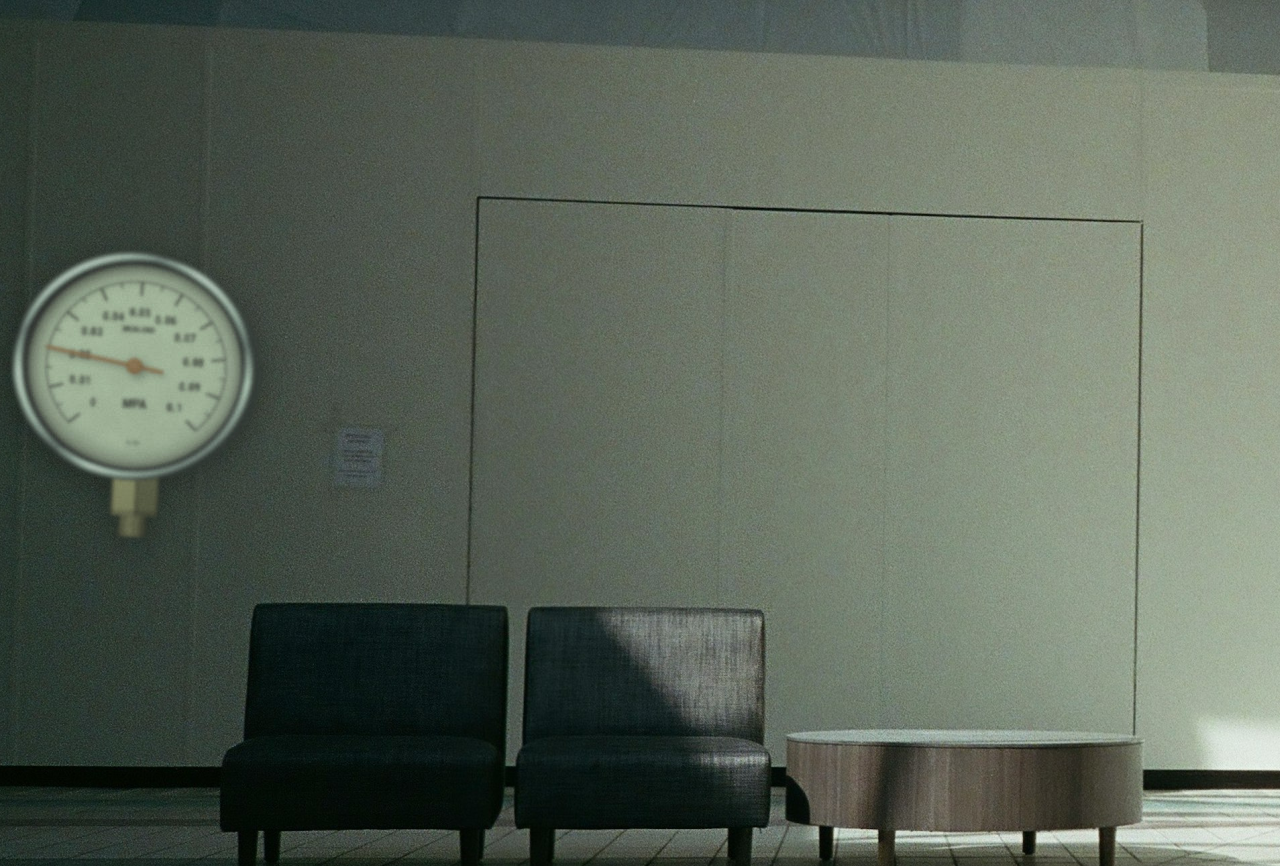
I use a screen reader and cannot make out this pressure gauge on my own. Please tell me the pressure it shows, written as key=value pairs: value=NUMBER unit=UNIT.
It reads value=0.02 unit=MPa
